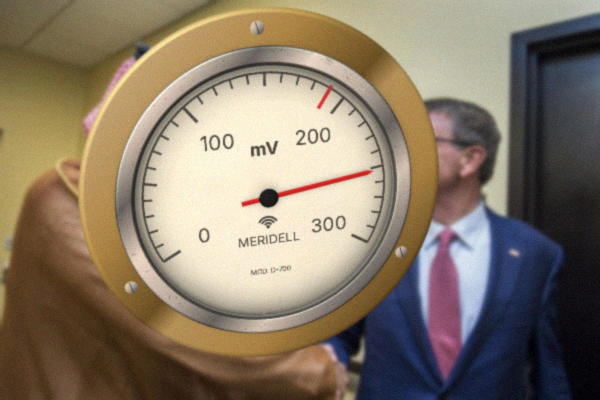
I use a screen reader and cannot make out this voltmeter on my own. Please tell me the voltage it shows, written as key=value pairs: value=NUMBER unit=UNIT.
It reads value=250 unit=mV
